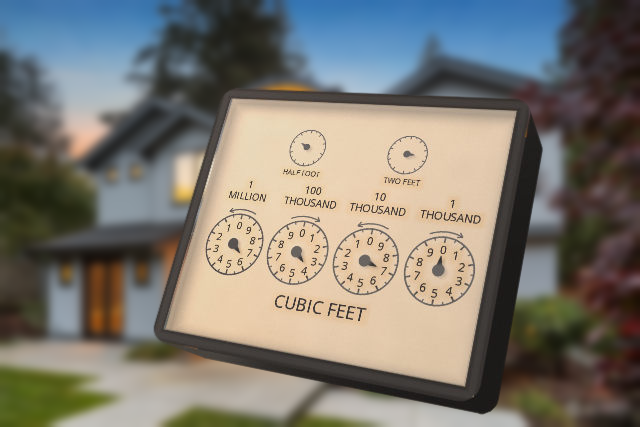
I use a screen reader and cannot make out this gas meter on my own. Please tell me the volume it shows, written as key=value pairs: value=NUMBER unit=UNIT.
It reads value=637000 unit=ft³
